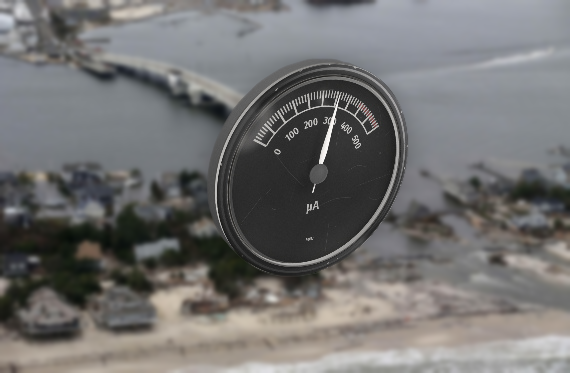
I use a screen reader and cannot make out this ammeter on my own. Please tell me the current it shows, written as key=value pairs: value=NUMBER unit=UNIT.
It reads value=300 unit=µA
